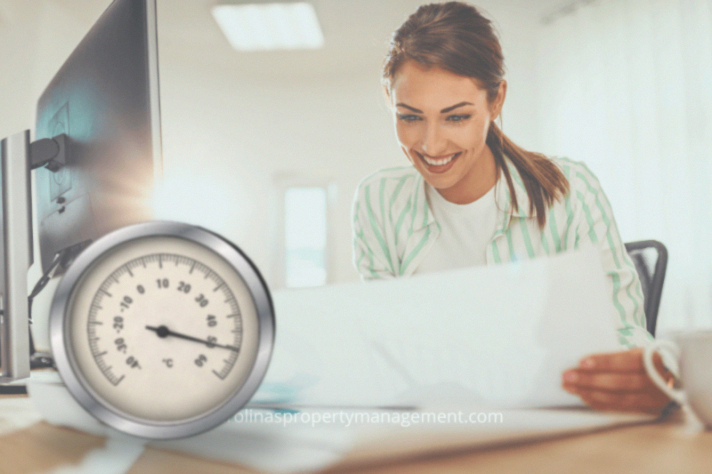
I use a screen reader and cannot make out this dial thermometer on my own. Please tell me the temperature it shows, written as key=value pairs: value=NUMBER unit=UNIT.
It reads value=50 unit=°C
